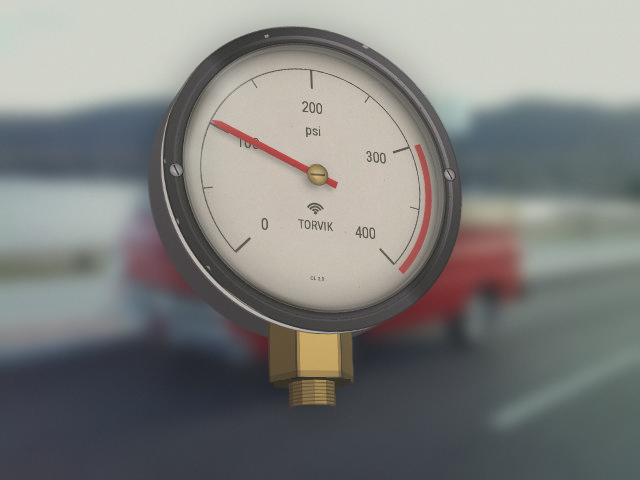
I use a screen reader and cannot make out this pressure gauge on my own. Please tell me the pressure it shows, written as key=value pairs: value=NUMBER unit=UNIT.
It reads value=100 unit=psi
